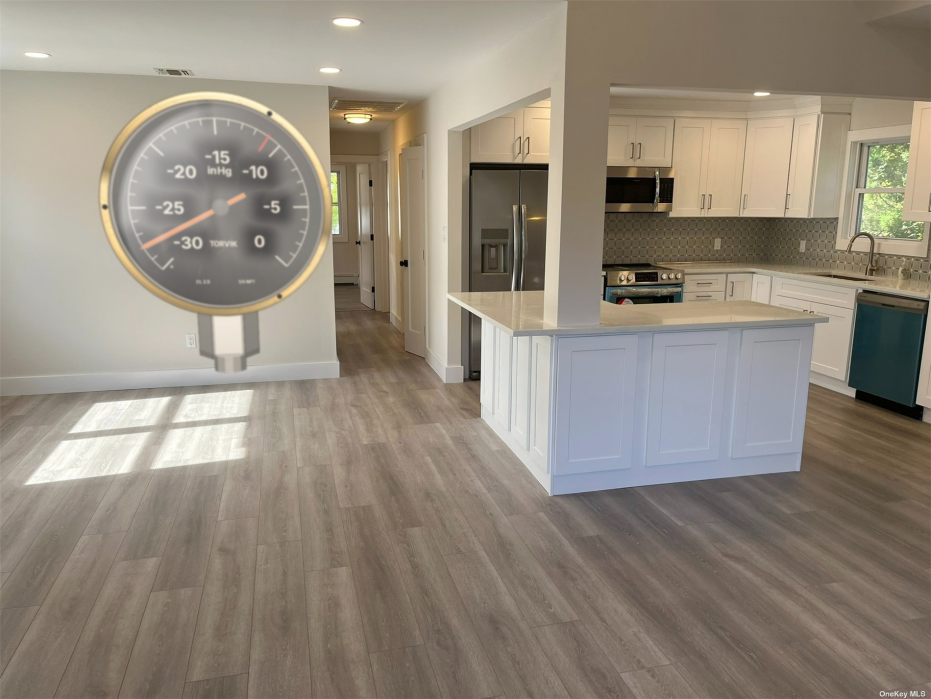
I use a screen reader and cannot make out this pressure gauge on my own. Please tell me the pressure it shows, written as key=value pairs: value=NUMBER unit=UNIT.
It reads value=-28 unit=inHg
